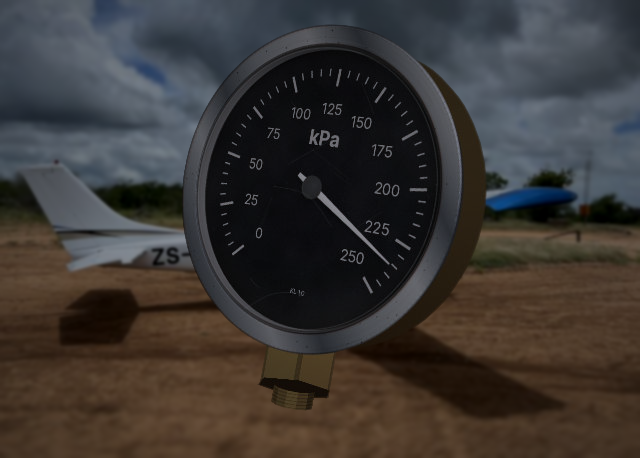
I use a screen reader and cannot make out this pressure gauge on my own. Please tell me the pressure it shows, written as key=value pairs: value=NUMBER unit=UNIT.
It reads value=235 unit=kPa
